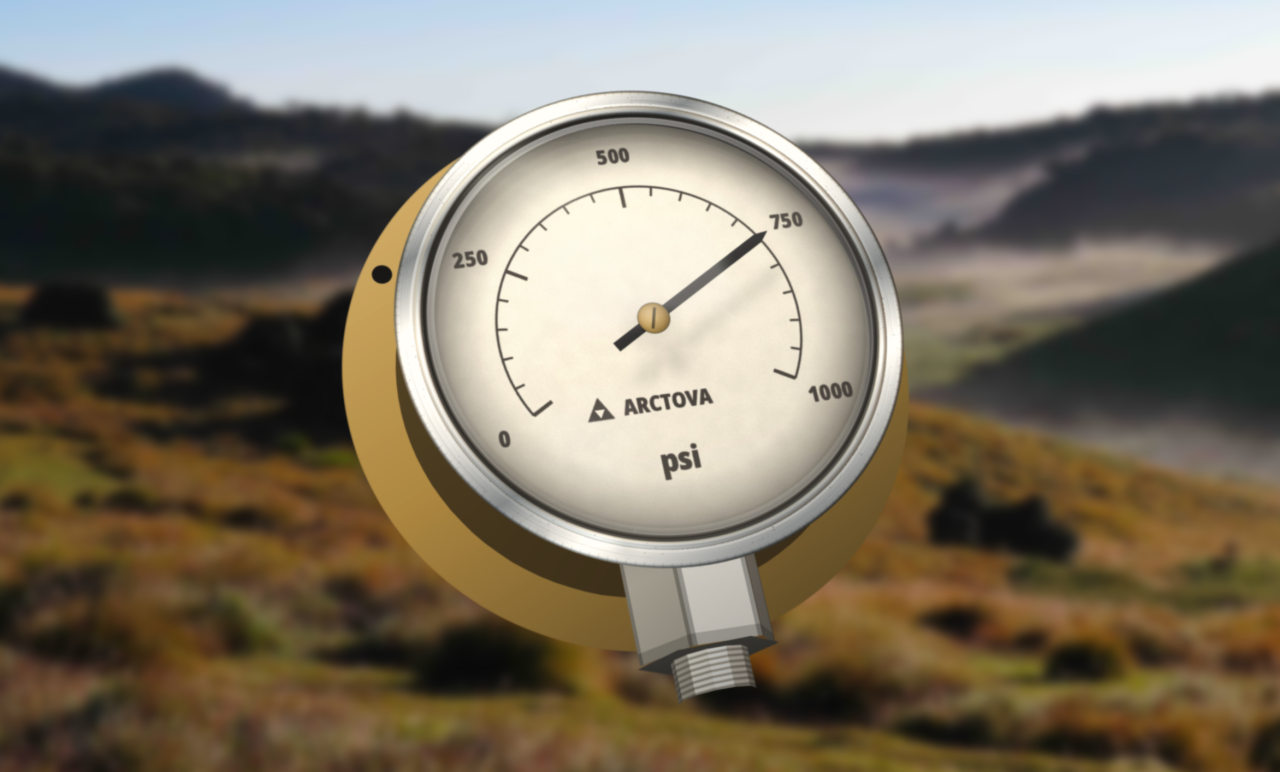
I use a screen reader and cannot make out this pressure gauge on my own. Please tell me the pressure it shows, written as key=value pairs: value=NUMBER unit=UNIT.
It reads value=750 unit=psi
